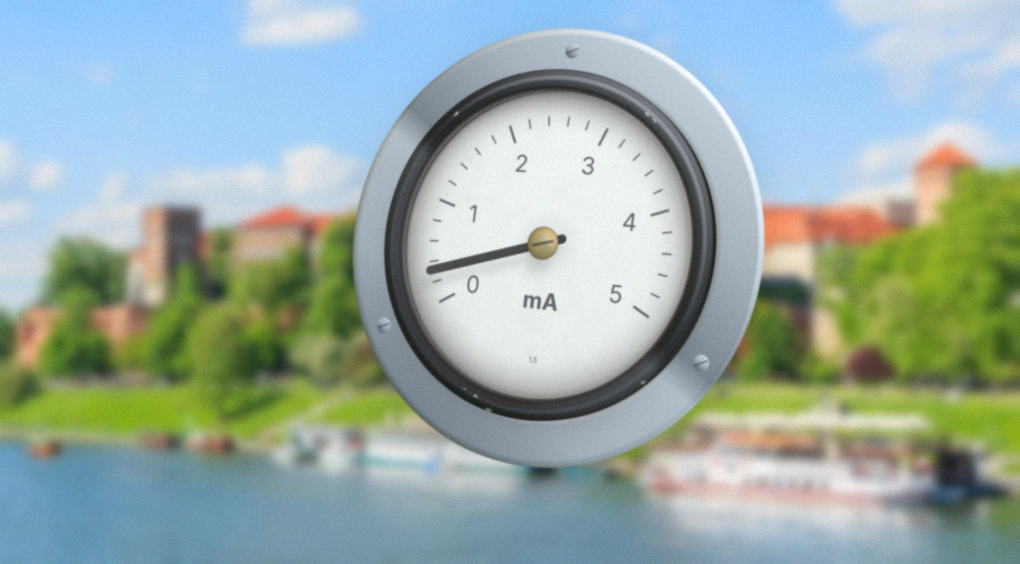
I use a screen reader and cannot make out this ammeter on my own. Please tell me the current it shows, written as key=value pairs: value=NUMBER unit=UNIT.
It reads value=0.3 unit=mA
